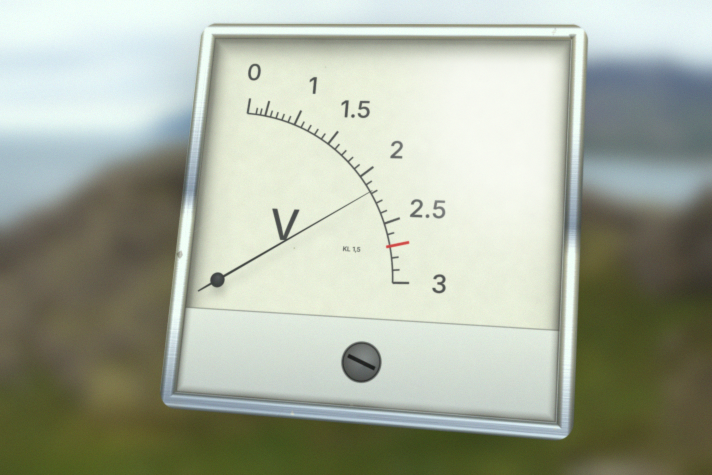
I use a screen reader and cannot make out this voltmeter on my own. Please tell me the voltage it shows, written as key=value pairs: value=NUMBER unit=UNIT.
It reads value=2.2 unit=V
